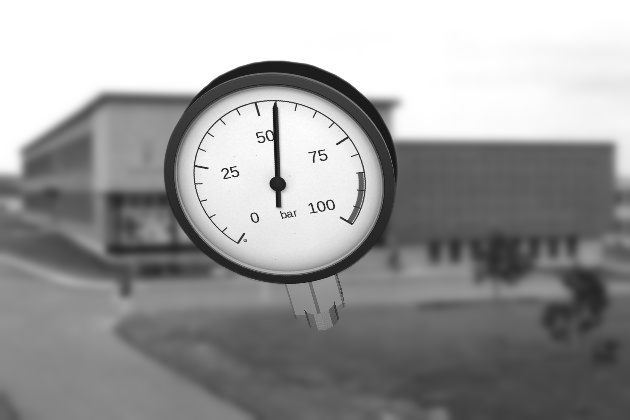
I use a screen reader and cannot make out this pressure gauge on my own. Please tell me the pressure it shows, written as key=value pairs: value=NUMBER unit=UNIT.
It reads value=55 unit=bar
